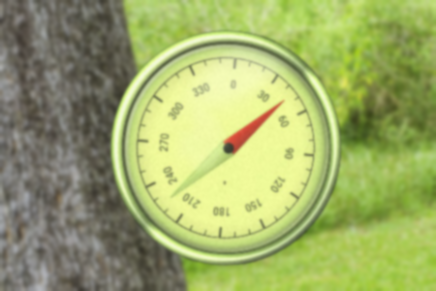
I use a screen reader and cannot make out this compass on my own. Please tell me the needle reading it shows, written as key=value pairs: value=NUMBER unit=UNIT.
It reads value=45 unit=°
